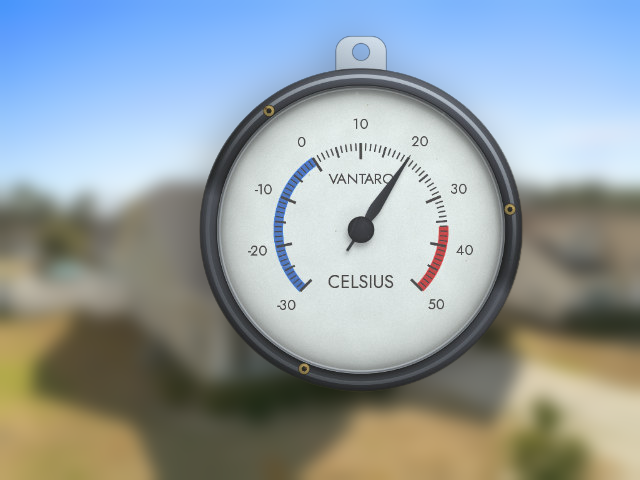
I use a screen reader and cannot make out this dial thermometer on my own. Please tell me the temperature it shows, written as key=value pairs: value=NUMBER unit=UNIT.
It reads value=20 unit=°C
